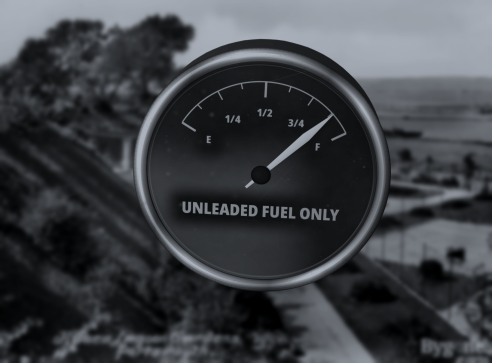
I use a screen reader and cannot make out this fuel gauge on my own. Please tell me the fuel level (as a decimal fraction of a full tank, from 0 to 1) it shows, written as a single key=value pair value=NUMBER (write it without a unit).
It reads value=0.875
